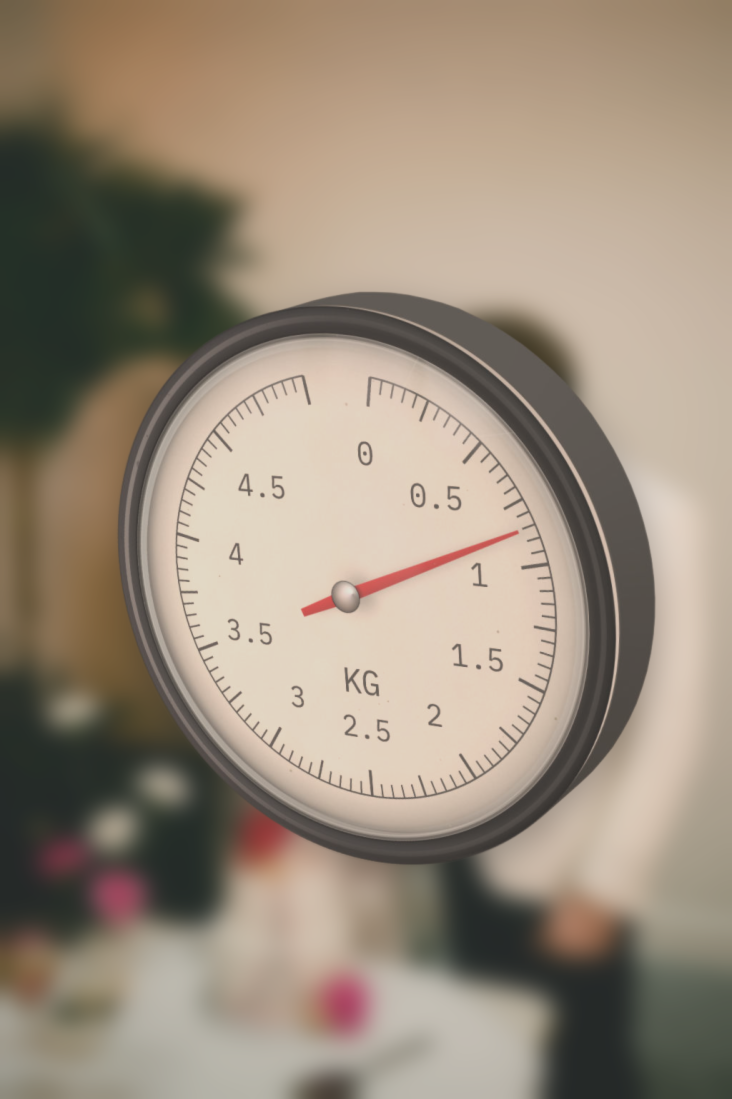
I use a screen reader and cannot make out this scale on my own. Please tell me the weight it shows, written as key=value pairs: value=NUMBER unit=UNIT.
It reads value=0.85 unit=kg
